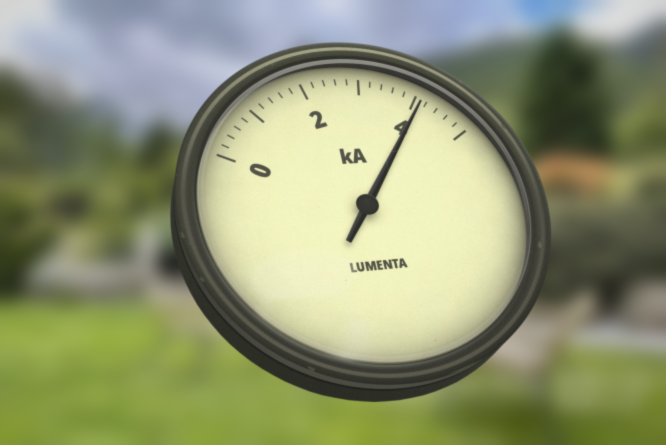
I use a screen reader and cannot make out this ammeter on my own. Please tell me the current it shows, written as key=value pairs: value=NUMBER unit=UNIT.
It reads value=4.1 unit=kA
